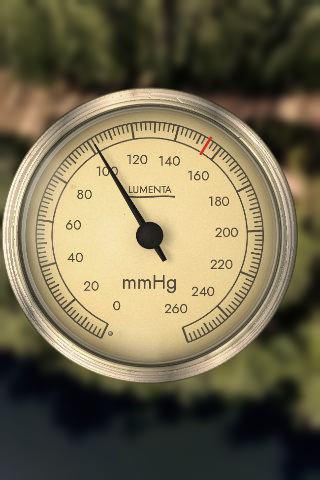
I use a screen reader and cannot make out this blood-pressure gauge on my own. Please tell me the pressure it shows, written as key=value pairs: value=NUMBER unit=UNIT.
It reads value=102 unit=mmHg
